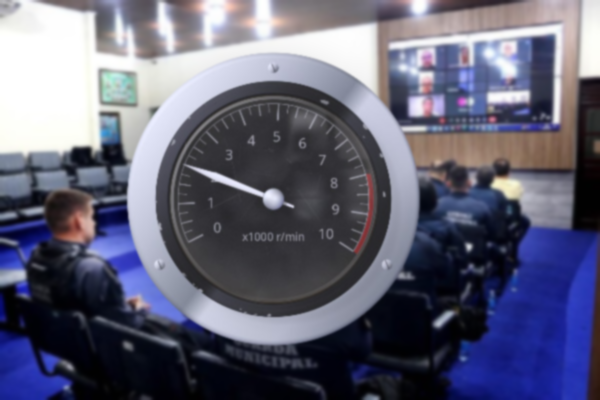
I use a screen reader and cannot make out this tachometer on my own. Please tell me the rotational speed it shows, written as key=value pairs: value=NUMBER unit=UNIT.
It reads value=2000 unit=rpm
